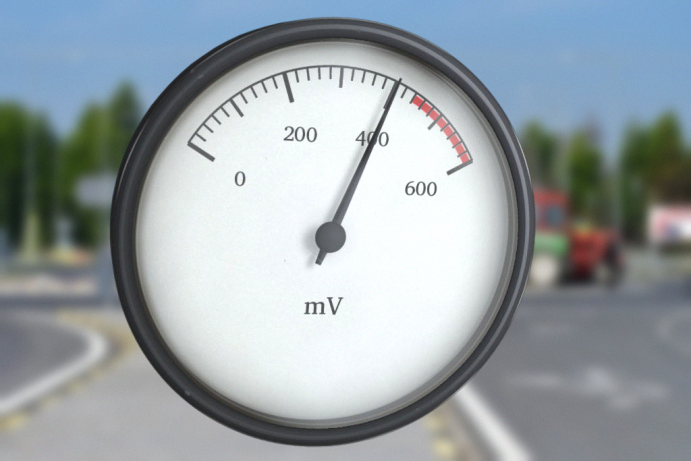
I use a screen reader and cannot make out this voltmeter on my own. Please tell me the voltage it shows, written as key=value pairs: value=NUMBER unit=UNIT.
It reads value=400 unit=mV
